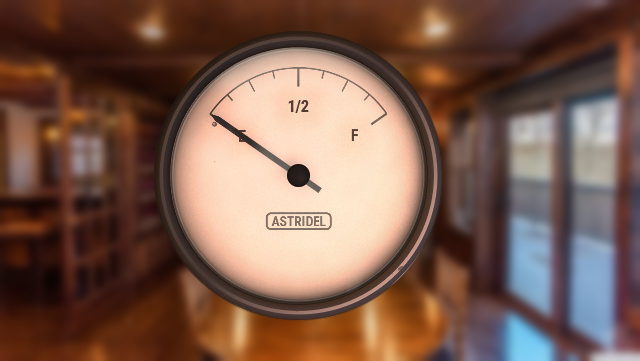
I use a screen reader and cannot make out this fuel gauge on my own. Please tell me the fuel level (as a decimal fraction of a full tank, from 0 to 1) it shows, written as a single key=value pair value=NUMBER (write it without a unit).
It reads value=0
